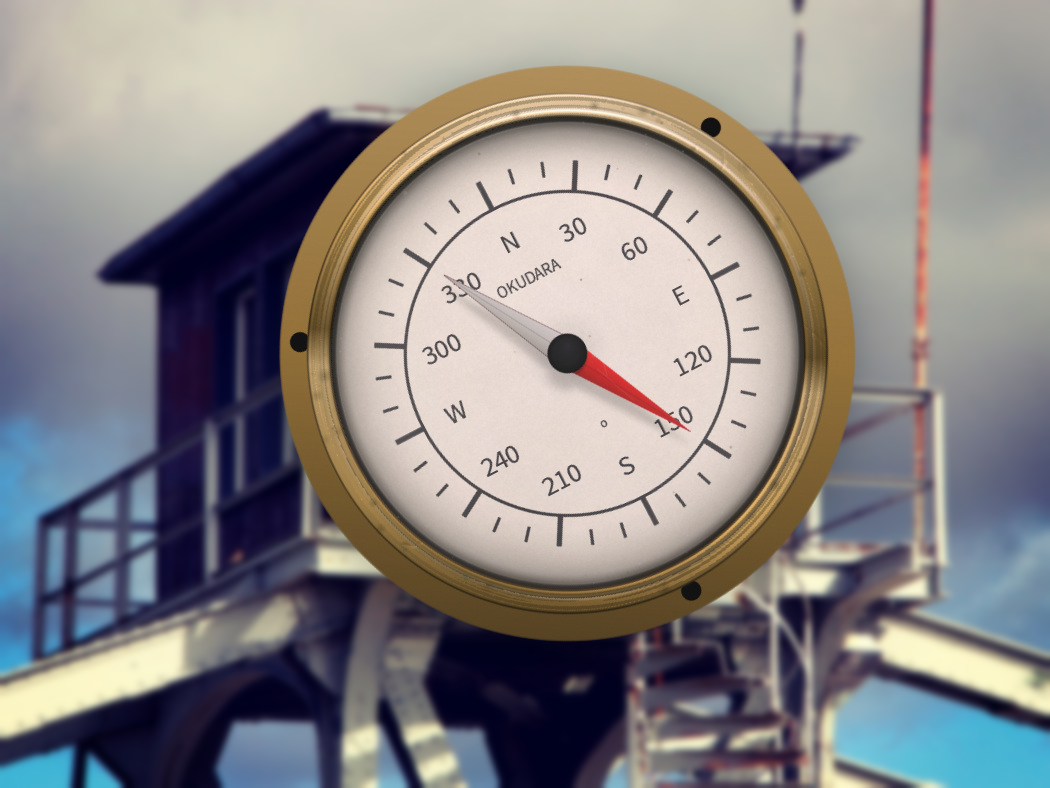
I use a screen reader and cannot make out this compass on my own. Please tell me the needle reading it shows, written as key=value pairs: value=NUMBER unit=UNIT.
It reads value=150 unit=°
